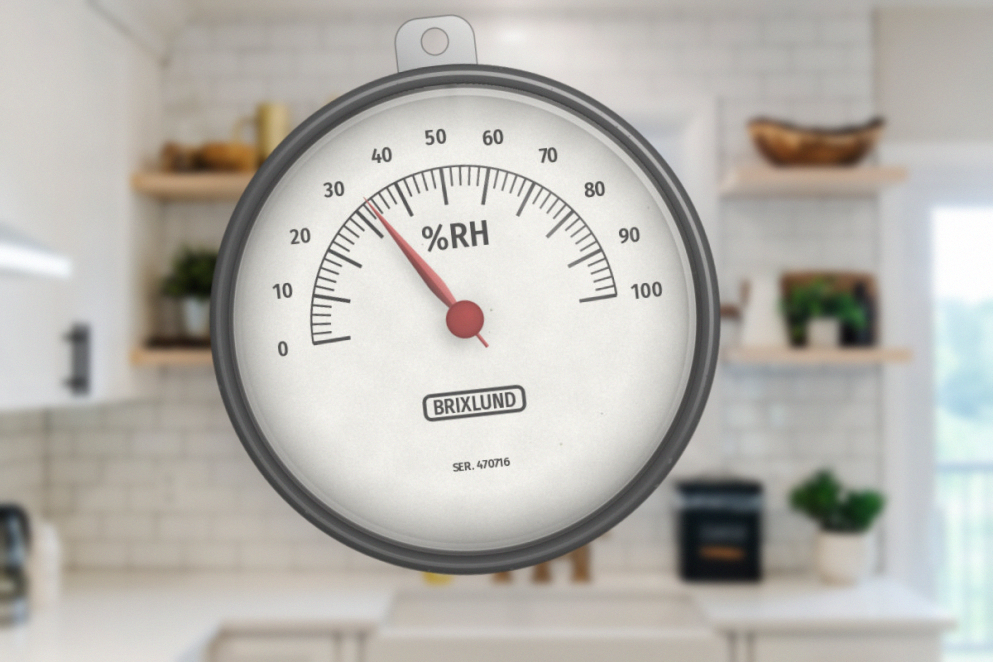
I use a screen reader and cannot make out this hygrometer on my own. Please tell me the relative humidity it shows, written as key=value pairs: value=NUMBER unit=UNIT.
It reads value=33 unit=%
